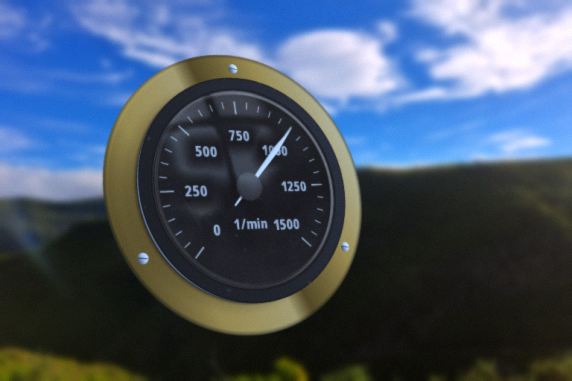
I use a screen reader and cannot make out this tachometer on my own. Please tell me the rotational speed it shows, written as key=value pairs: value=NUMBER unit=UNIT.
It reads value=1000 unit=rpm
